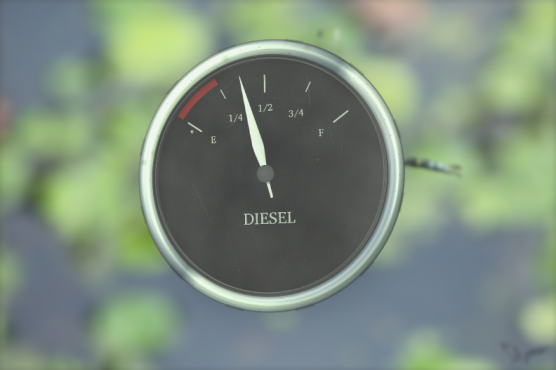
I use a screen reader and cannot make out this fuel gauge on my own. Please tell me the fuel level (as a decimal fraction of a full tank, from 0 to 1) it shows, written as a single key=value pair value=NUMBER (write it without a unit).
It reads value=0.375
